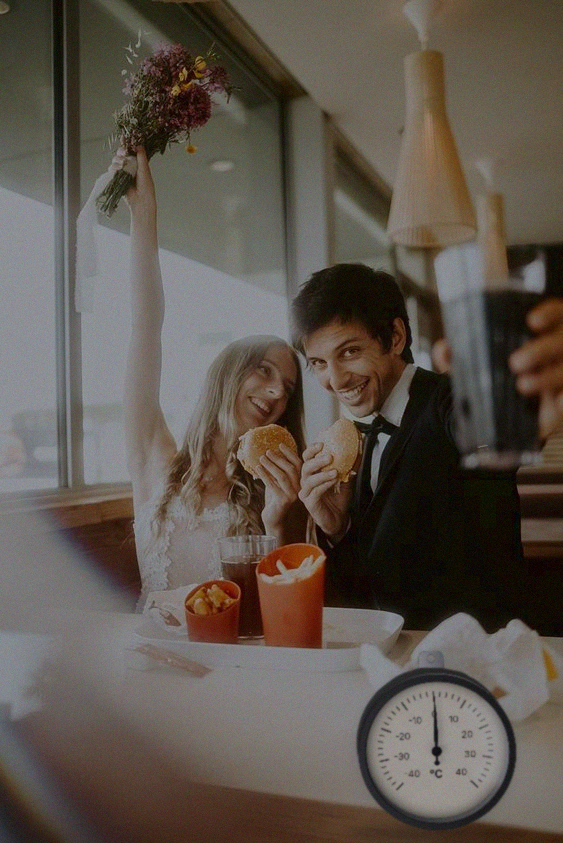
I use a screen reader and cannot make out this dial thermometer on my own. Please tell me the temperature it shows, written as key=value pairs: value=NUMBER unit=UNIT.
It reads value=0 unit=°C
